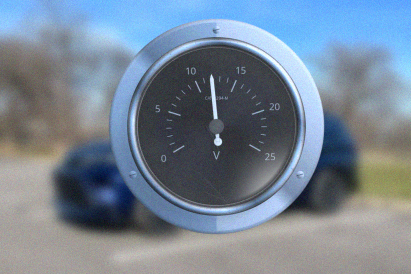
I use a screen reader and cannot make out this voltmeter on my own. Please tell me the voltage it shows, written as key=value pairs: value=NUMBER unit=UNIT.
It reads value=12 unit=V
